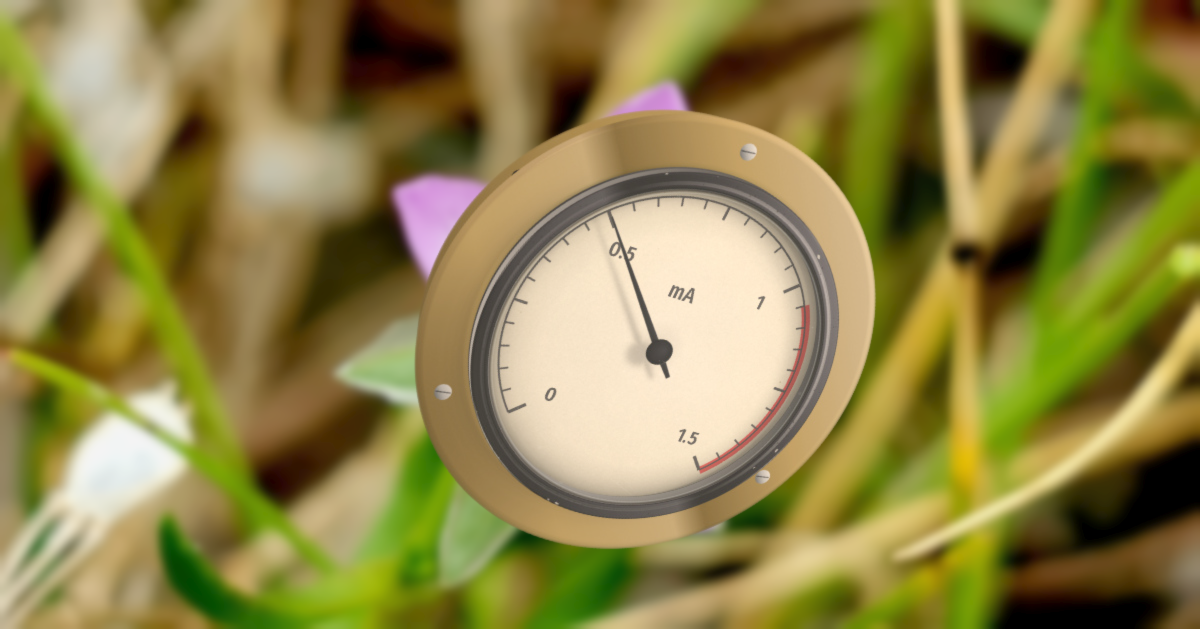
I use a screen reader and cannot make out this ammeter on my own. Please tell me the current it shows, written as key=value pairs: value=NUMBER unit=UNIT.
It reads value=0.5 unit=mA
